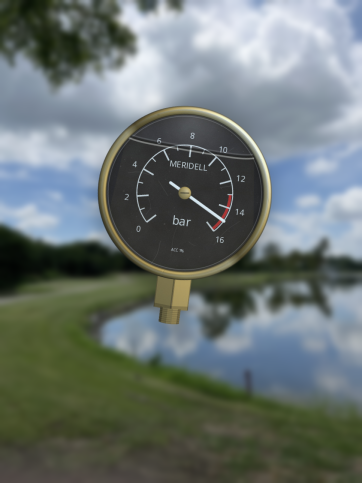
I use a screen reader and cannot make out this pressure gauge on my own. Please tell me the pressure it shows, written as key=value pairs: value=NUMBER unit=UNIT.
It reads value=15 unit=bar
